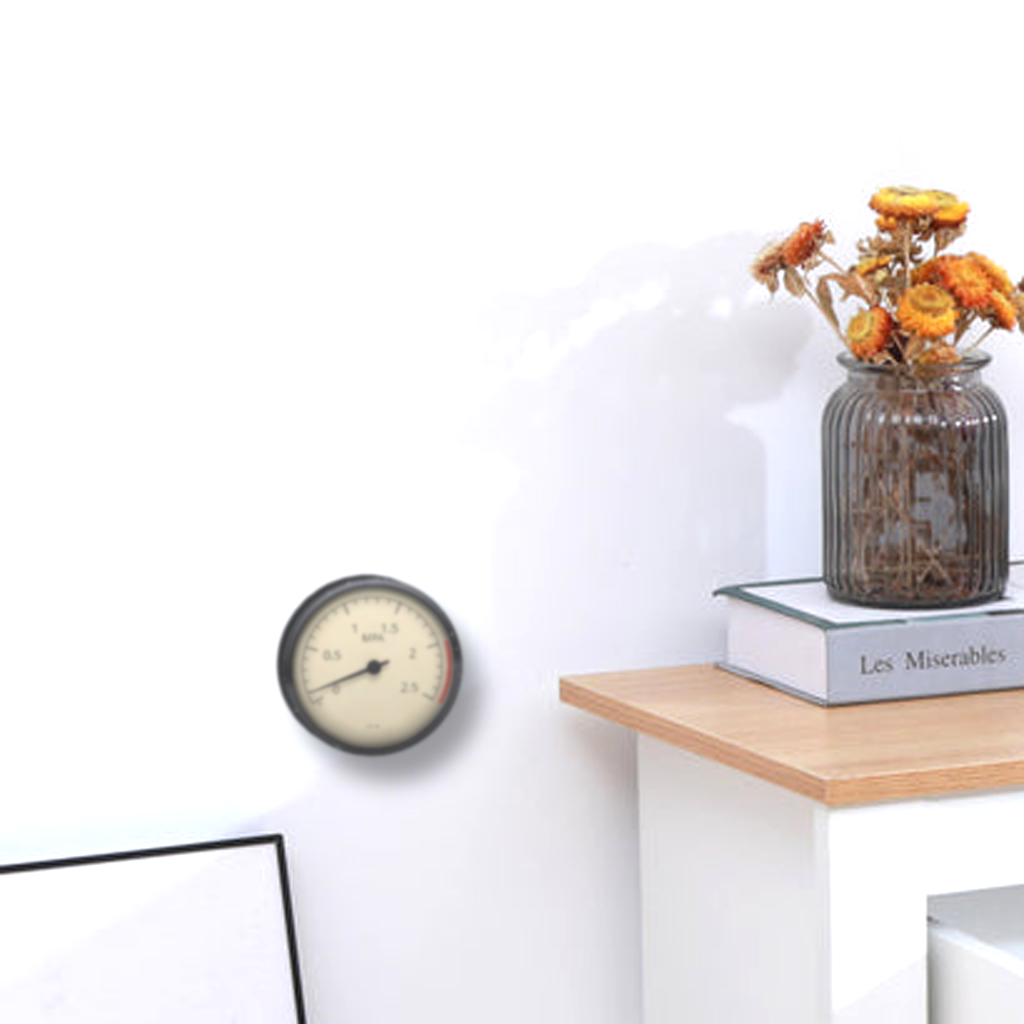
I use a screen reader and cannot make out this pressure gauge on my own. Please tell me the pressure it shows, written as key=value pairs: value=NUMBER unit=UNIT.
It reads value=0.1 unit=MPa
